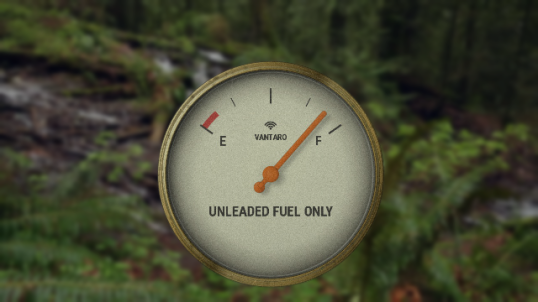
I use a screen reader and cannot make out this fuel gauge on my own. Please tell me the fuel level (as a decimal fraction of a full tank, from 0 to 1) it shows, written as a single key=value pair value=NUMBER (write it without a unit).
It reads value=0.875
